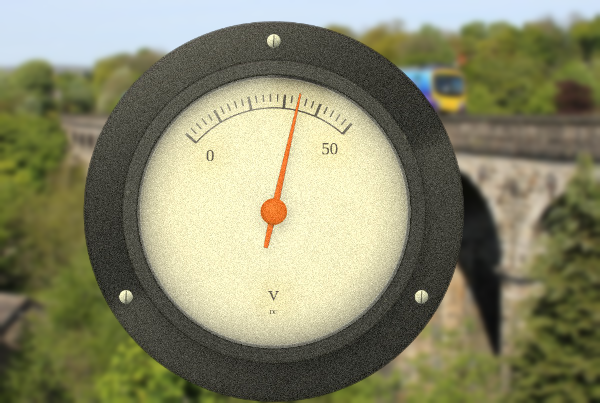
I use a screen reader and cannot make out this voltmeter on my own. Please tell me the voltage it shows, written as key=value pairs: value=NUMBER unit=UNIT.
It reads value=34 unit=V
